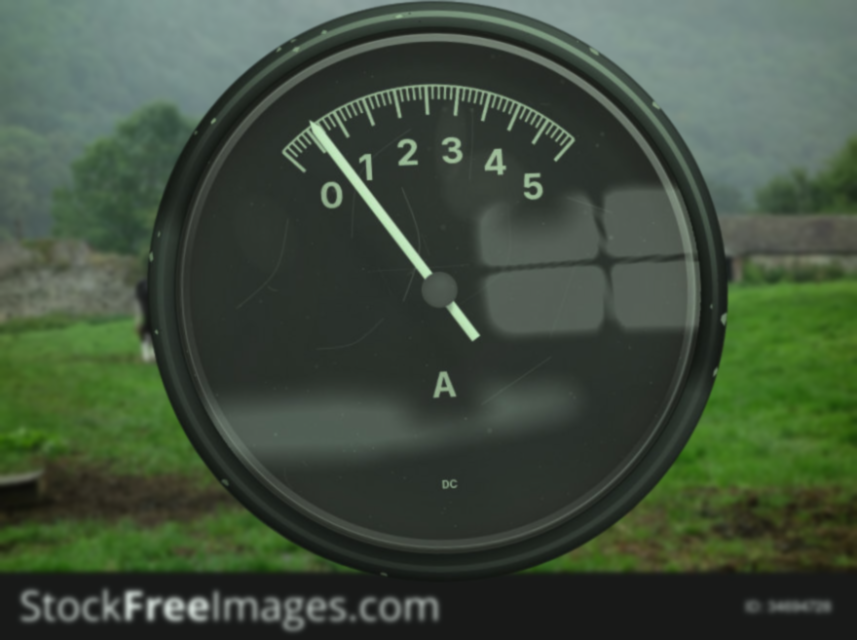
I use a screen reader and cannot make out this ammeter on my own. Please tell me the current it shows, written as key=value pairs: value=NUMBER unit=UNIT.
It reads value=0.6 unit=A
